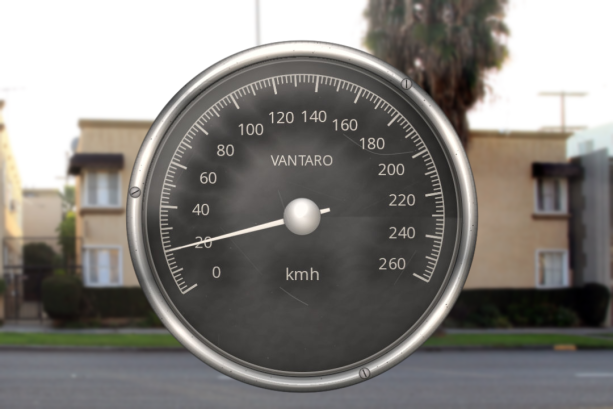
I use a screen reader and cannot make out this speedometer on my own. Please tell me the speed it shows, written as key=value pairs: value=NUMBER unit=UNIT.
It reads value=20 unit=km/h
